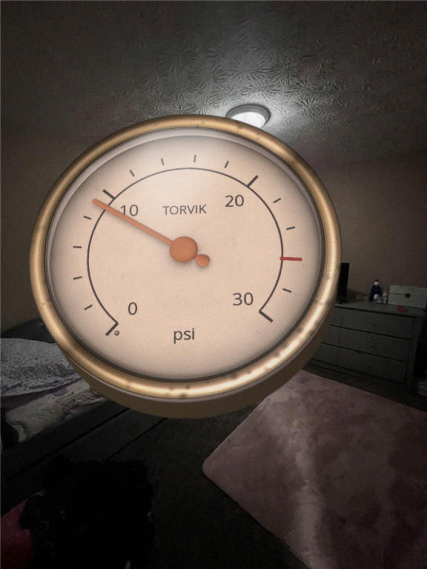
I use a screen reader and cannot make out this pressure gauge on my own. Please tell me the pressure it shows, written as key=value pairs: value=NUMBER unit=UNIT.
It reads value=9 unit=psi
